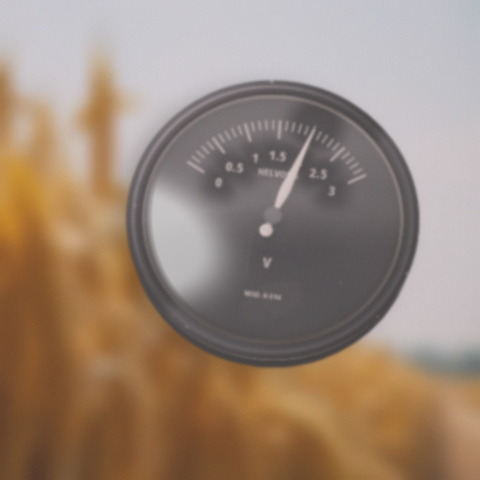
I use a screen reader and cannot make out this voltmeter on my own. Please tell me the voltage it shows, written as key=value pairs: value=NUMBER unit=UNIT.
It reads value=2 unit=V
